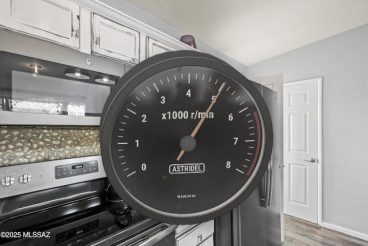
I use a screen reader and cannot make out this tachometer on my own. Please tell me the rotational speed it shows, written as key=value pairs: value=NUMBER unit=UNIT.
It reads value=5000 unit=rpm
